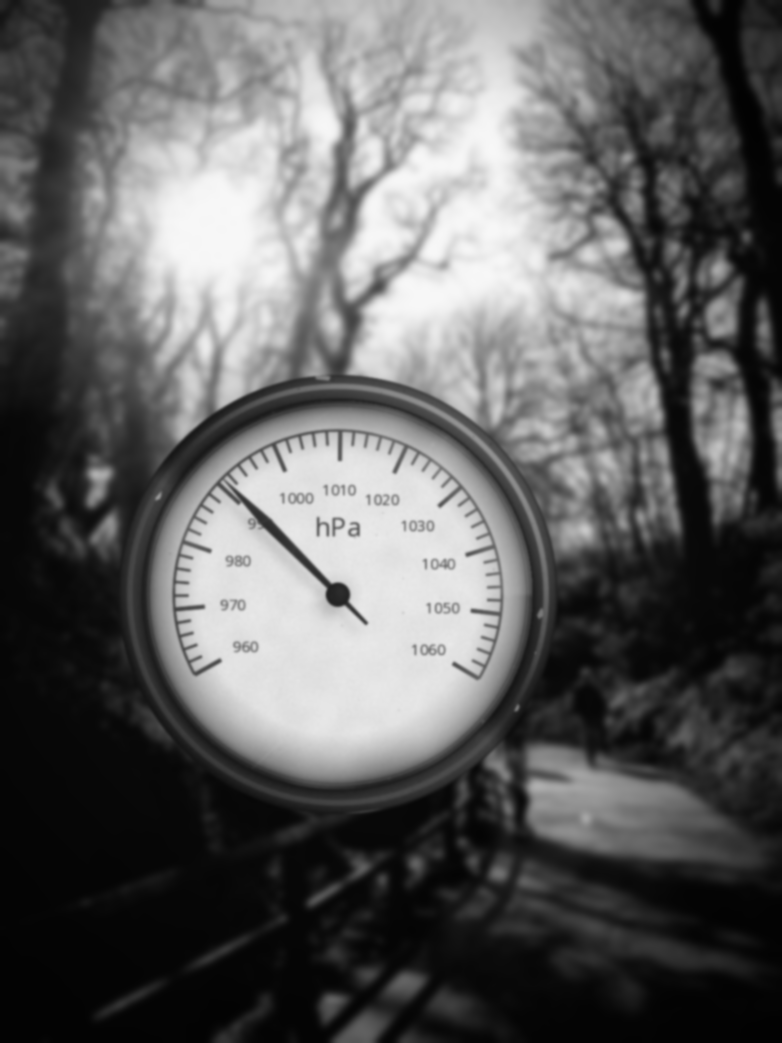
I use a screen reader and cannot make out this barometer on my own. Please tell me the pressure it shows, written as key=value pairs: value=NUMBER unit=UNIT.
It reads value=991 unit=hPa
